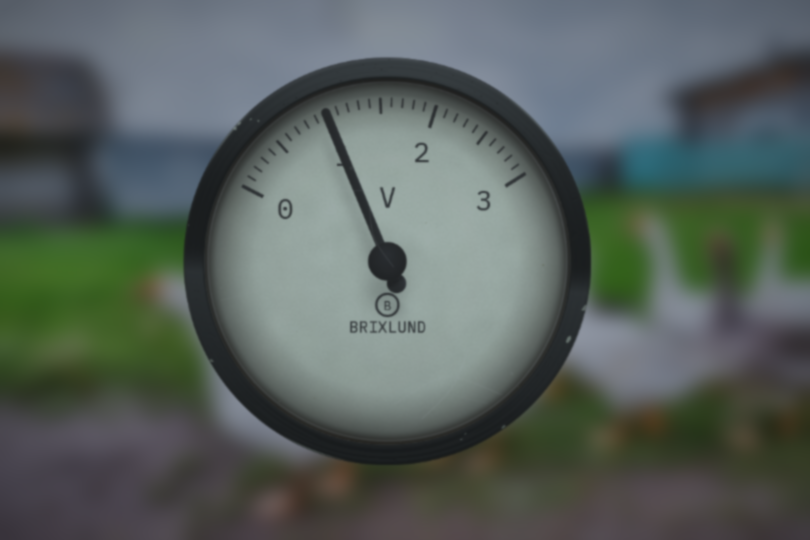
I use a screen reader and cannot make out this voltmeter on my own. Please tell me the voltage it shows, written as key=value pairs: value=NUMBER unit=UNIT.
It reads value=1 unit=V
